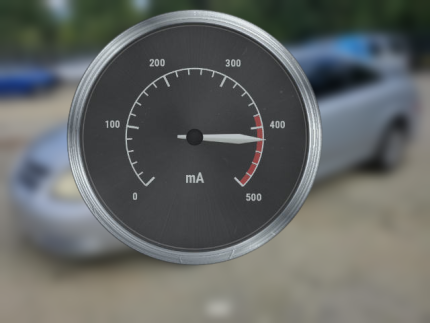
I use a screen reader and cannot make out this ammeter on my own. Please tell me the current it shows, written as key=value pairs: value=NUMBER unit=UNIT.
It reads value=420 unit=mA
